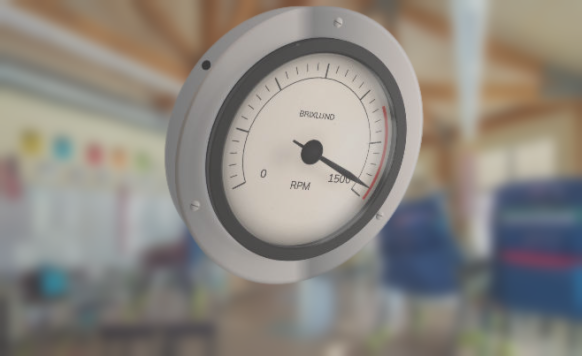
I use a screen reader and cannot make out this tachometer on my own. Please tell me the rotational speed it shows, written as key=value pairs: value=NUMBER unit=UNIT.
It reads value=1450 unit=rpm
